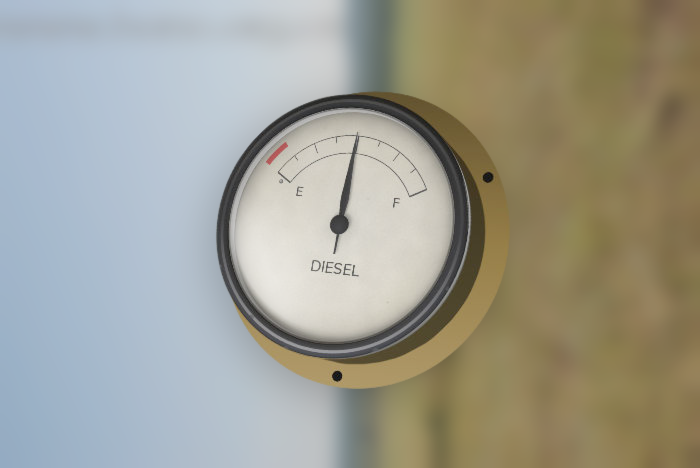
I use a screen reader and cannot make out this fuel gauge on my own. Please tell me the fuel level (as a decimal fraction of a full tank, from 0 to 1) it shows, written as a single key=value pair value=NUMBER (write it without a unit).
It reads value=0.5
